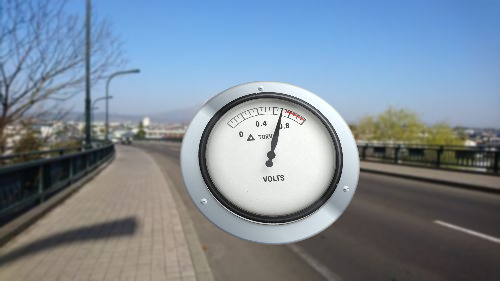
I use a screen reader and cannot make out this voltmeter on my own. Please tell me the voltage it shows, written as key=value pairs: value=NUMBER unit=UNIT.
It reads value=0.7 unit=V
